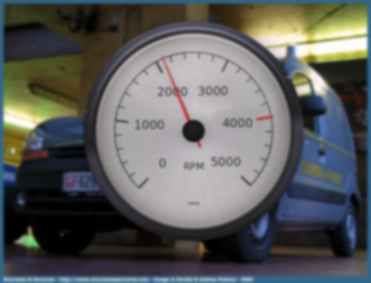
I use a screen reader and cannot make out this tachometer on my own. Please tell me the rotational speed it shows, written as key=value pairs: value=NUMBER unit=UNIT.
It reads value=2100 unit=rpm
